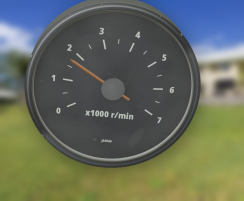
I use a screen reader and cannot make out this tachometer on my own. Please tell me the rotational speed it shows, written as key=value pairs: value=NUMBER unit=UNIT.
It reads value=1750 unit=rpm
